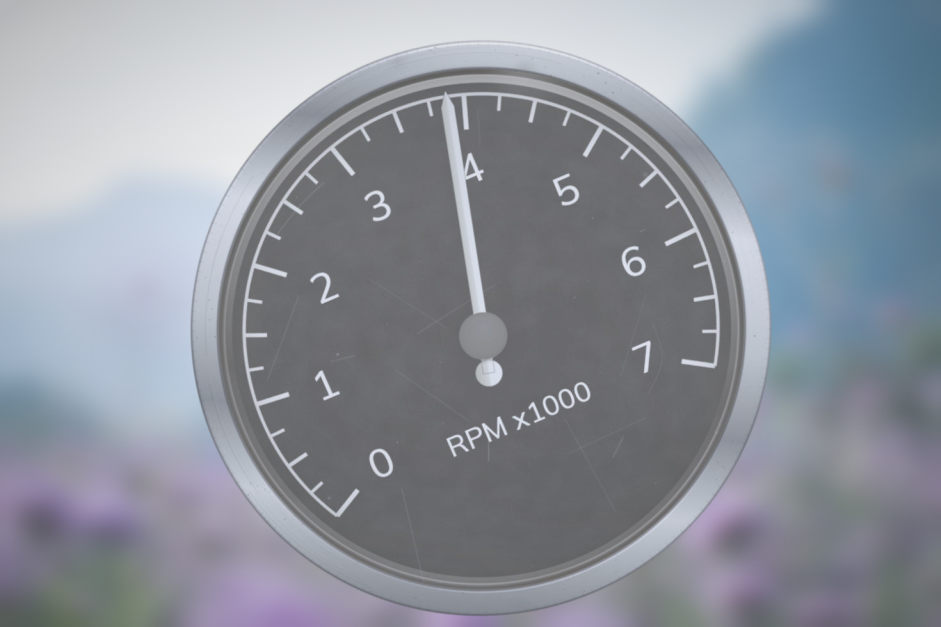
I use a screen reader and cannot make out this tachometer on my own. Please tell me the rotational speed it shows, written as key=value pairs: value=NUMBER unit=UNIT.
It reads value=3875 unit=rpm
